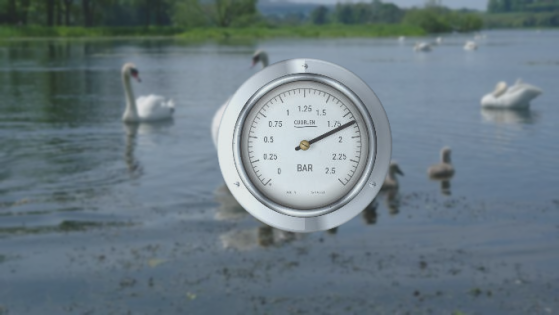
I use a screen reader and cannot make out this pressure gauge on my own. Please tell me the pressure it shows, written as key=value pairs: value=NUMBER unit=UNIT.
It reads value=1.85 unit=bar
